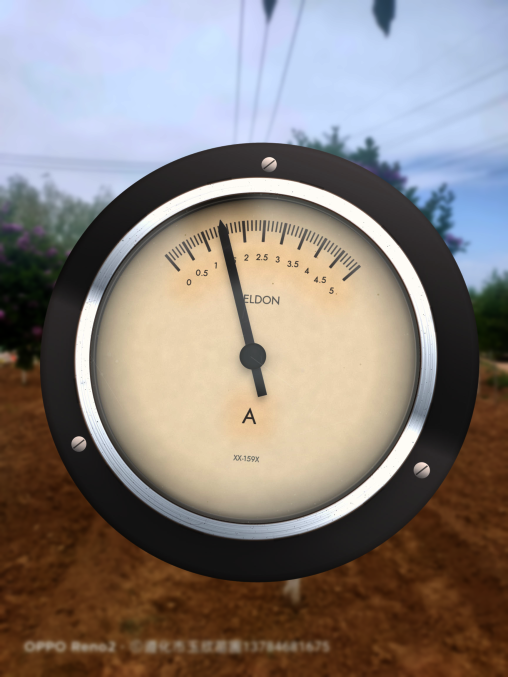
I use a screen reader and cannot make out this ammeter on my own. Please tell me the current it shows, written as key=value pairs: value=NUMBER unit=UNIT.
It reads value=1.5 unit=A
